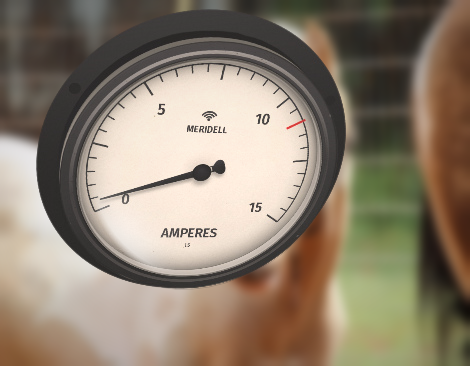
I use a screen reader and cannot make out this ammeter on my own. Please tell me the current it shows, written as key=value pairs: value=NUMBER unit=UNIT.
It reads value=0.5 unit=A
